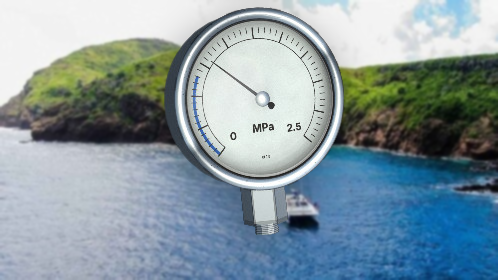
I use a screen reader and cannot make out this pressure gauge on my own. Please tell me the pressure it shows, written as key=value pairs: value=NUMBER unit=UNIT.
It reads value=0.8 unit=MPa
